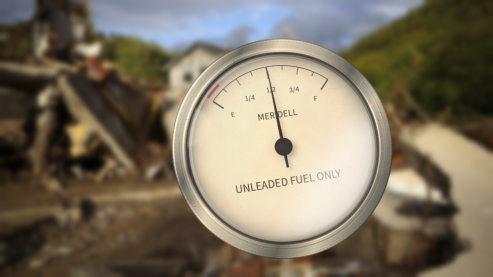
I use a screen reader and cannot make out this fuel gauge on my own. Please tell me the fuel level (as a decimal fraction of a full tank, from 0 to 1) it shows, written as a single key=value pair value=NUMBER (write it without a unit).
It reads value=0.5
